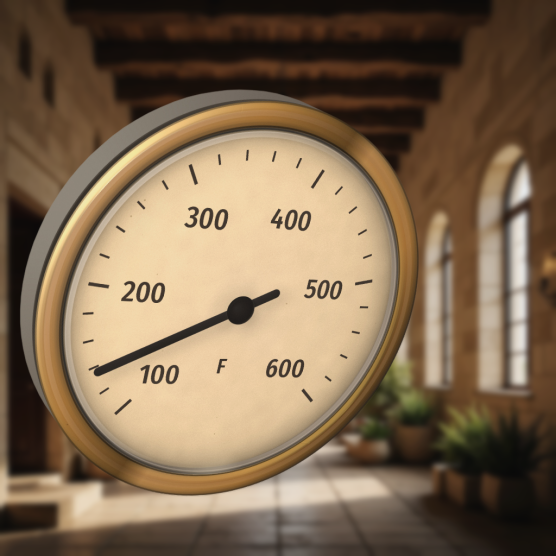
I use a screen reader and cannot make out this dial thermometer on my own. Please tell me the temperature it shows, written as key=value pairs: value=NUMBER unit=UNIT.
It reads value=140 unit=°F
